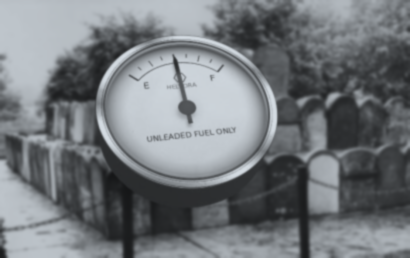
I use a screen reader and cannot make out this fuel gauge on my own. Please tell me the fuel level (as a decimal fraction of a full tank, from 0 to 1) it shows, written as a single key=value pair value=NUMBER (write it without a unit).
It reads value=0.5
